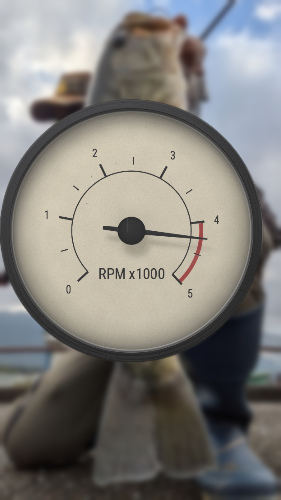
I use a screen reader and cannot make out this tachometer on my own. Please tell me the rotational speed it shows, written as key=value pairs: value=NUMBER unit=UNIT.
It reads value=4250 unit=rpm
